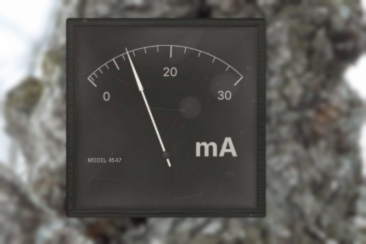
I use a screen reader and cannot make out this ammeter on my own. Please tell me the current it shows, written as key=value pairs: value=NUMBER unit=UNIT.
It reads value=13 unit=mA
